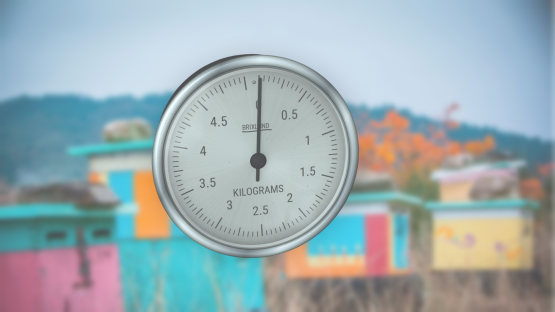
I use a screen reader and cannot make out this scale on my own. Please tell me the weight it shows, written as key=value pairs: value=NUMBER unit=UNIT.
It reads value=0 unit=kg
